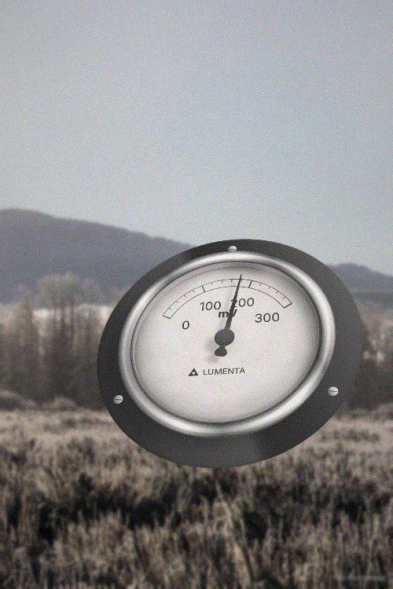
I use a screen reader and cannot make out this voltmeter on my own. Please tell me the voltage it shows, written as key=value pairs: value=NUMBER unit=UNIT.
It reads value=180 unit=mV
